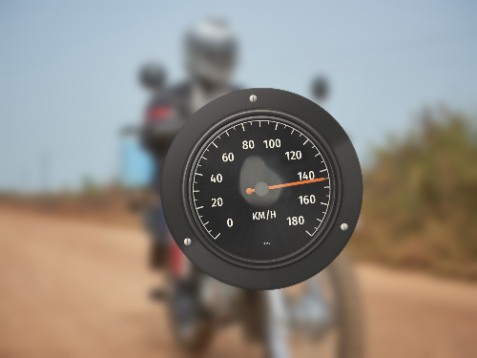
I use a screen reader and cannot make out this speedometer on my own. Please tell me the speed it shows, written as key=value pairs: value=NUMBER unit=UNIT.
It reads value=145 unit=km/h
